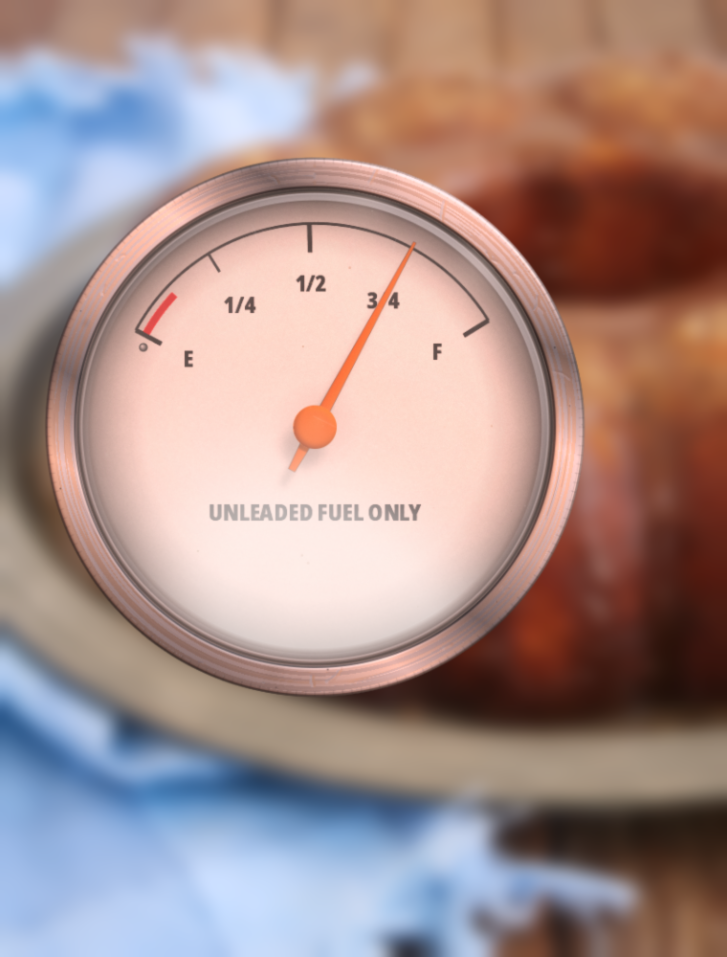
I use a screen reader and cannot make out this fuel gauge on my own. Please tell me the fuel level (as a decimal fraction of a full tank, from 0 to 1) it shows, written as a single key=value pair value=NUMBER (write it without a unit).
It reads value=0.75
